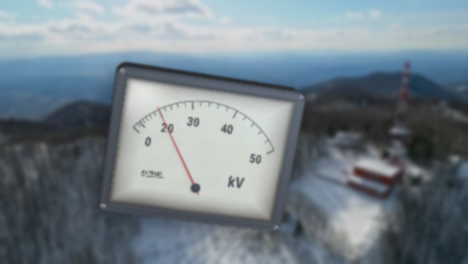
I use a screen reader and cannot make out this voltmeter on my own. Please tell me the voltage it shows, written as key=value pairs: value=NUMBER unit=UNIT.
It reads value=20 unit=kV
